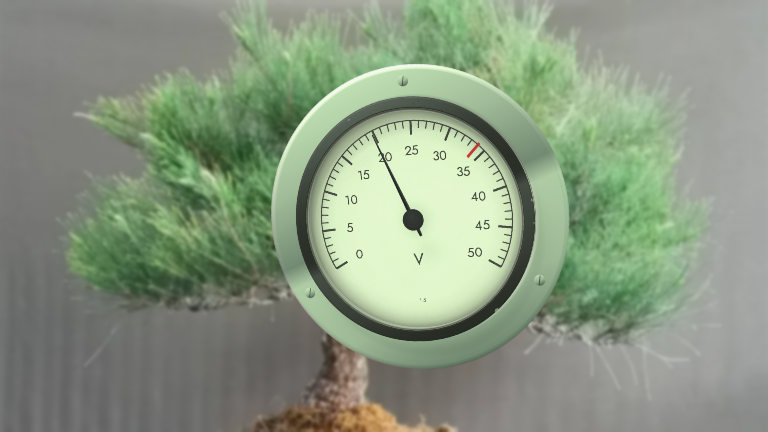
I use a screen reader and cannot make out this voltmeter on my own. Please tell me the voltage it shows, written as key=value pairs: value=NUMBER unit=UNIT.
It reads value=20 unit=V
